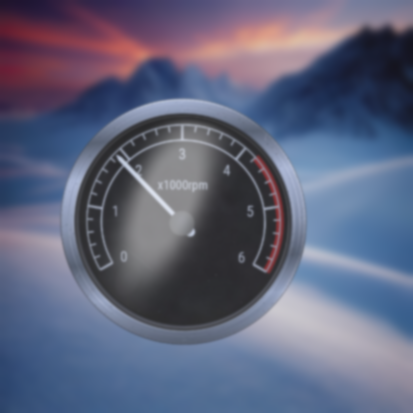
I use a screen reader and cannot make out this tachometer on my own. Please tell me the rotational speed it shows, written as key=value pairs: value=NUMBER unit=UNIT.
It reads value=1900 unit=rpm
